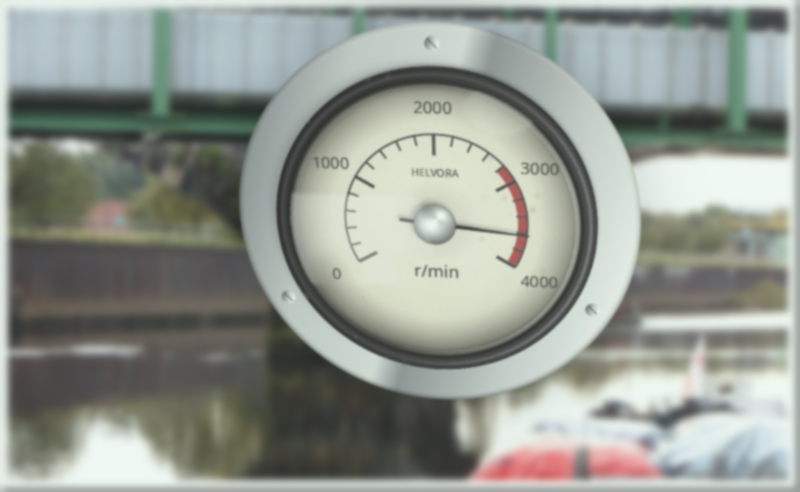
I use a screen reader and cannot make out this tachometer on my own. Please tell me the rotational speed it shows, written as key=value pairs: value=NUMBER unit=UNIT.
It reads value=3600 unit=rpm
